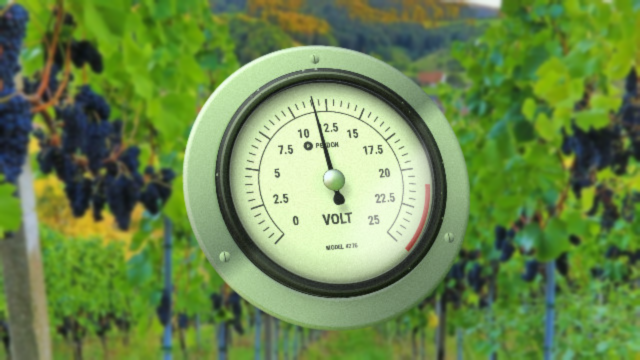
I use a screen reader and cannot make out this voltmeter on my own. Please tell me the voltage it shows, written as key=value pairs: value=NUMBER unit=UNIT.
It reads value=11.5 unit=V
